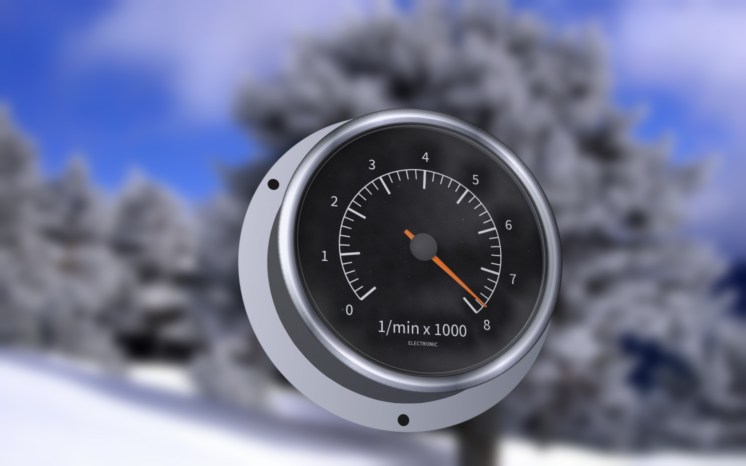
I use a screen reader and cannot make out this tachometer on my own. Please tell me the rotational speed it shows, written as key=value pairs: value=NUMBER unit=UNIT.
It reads value=7800 unit=rpm
